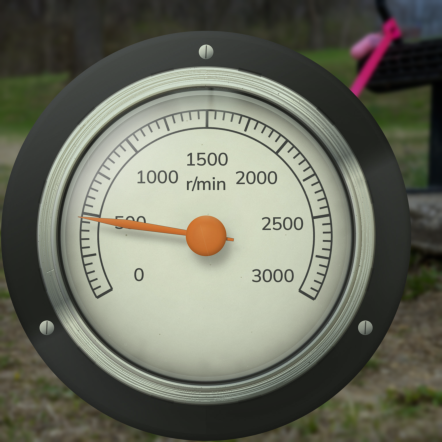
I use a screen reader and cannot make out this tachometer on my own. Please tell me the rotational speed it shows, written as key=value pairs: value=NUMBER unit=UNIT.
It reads value=475 unit=rpm
